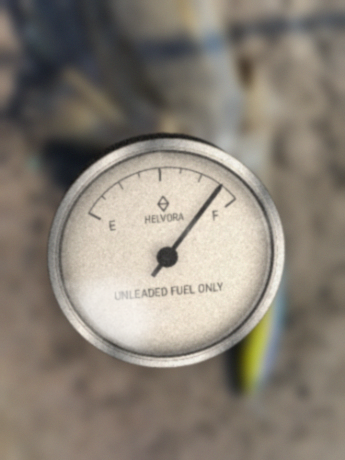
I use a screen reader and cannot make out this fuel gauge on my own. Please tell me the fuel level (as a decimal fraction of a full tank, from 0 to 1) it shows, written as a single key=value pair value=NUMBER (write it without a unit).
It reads value=0.875
